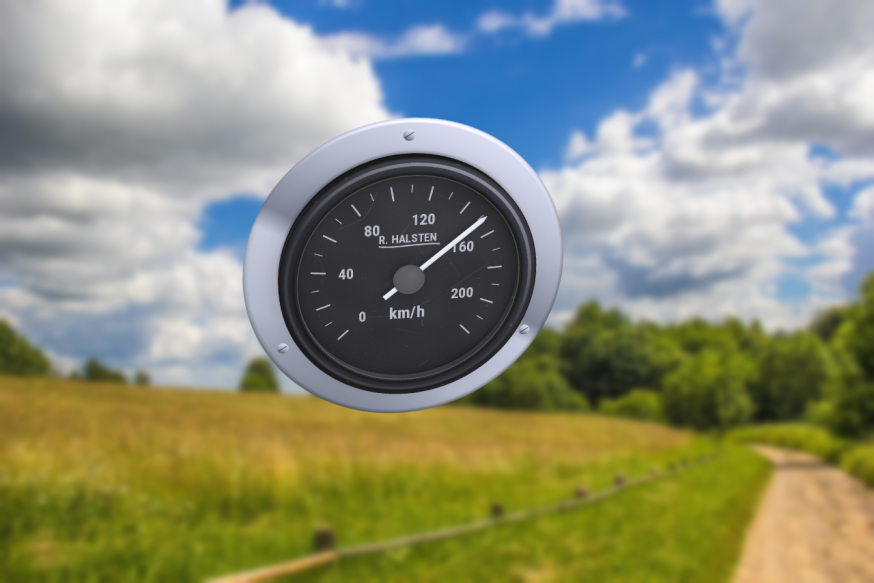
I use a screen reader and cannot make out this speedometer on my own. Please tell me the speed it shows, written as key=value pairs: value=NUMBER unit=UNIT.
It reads value=150 unit=km/h
